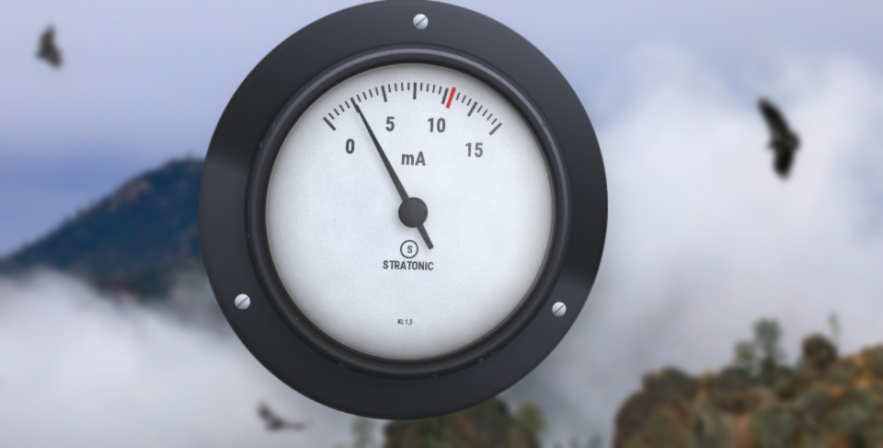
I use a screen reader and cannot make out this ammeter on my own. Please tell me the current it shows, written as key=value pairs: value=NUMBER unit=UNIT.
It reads value=2.5 unit=mA
